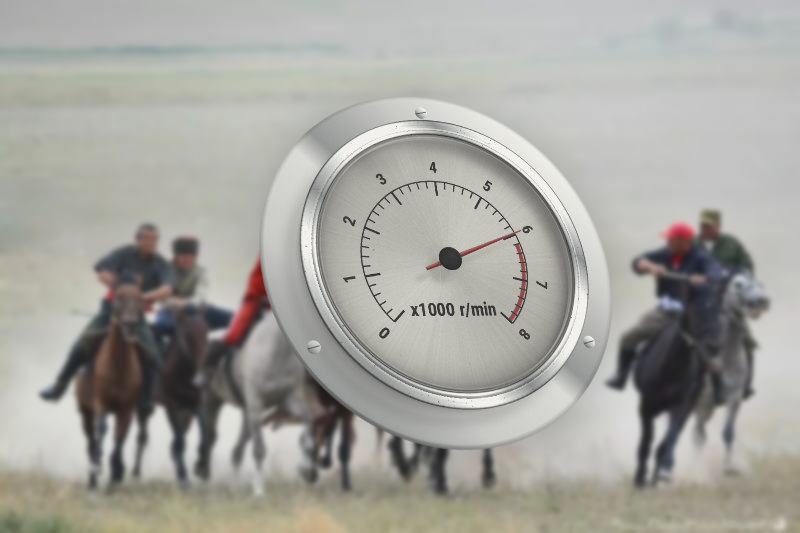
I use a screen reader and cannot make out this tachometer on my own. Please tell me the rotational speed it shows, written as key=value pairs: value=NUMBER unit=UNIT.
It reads value=6000 unit=rpm
